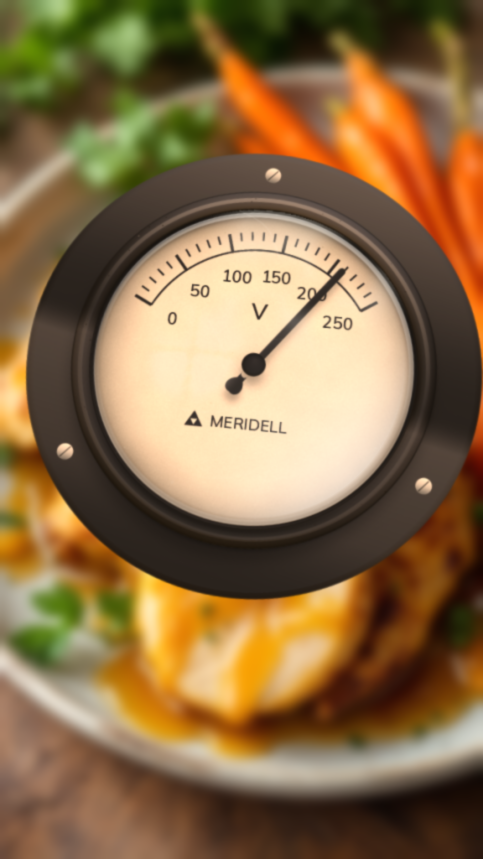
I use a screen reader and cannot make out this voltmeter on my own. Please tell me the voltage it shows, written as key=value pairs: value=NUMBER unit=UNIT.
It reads value=210 unit=V
